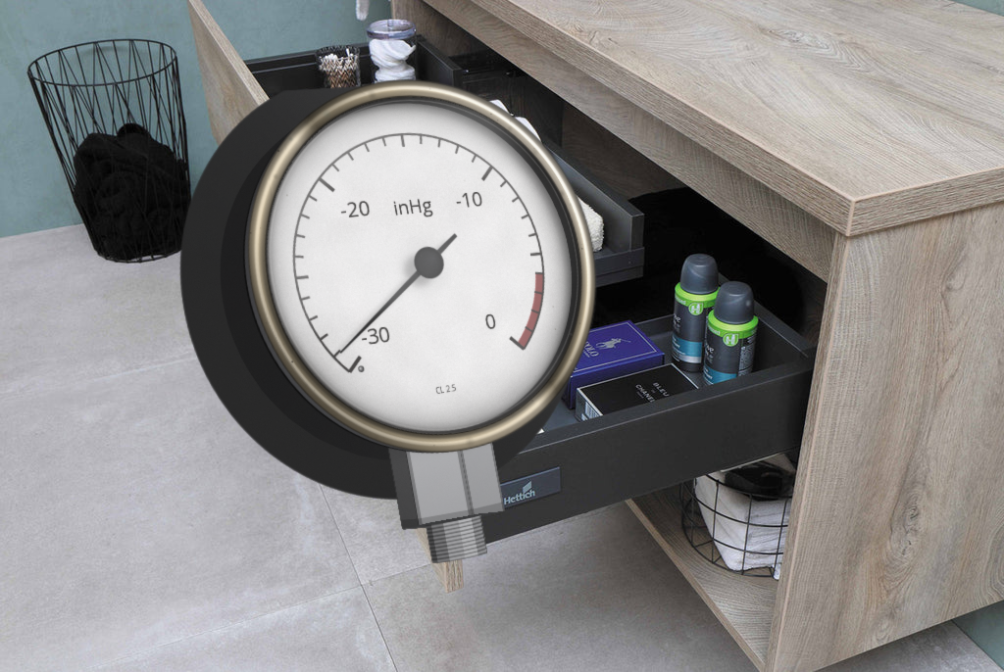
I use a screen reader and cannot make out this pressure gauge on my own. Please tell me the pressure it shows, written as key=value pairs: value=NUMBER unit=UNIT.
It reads value=-29 unit=inHg
